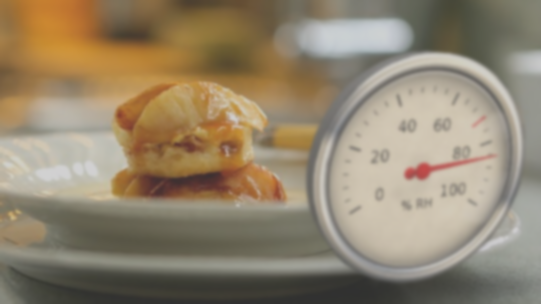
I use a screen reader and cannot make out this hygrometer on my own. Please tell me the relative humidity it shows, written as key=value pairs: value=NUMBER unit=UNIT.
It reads value=84 unit=%
